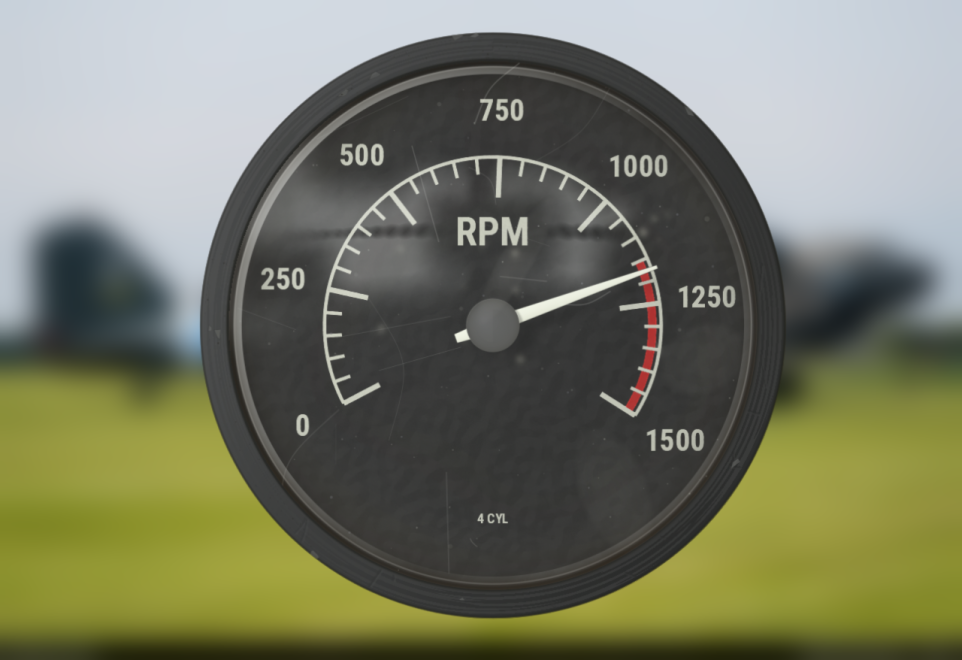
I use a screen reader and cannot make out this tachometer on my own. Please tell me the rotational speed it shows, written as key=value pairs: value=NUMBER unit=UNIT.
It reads value=1175 unit=rpm
